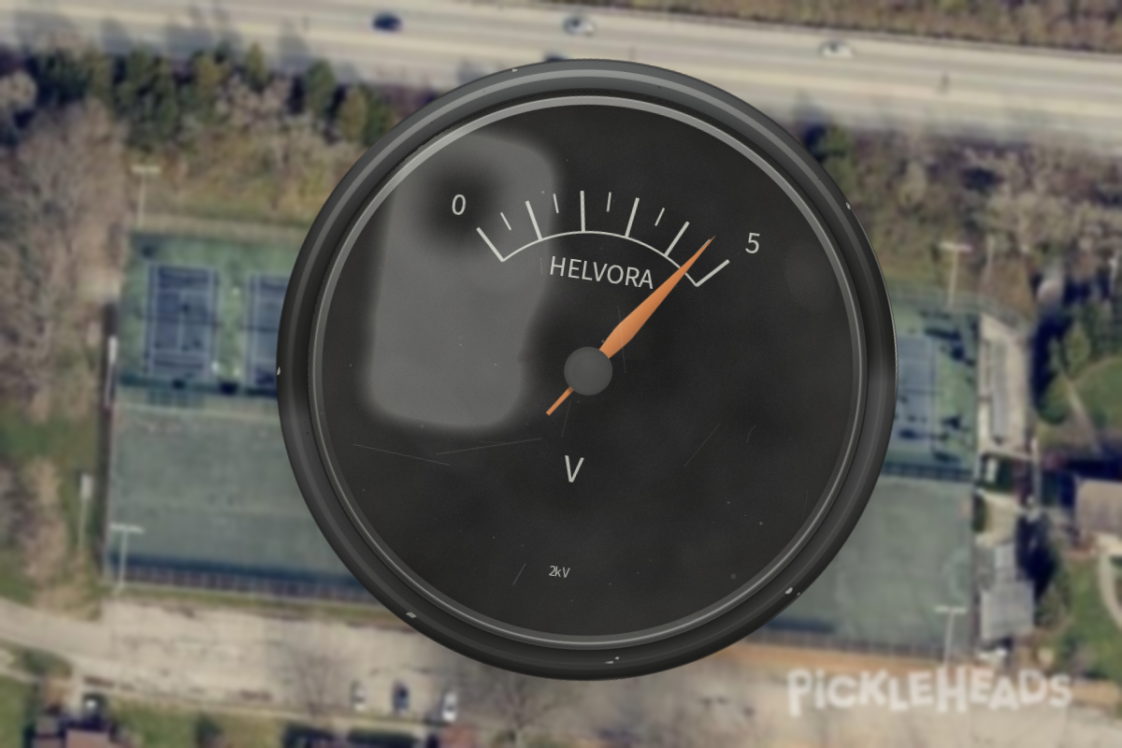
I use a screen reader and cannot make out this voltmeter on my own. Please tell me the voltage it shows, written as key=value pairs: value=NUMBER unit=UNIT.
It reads value=4.5 unit=V
